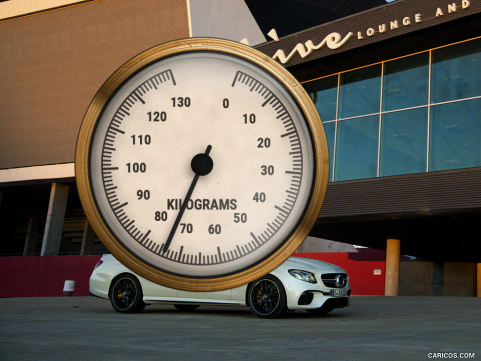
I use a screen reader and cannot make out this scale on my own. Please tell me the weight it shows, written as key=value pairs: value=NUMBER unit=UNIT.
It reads value=74 unit=kg
